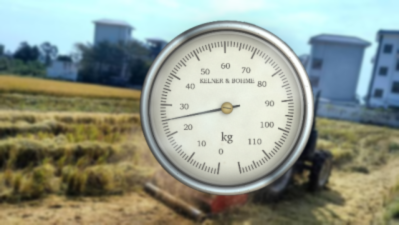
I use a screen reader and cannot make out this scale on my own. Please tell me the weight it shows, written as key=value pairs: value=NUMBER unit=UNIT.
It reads value=25 unit=kg
